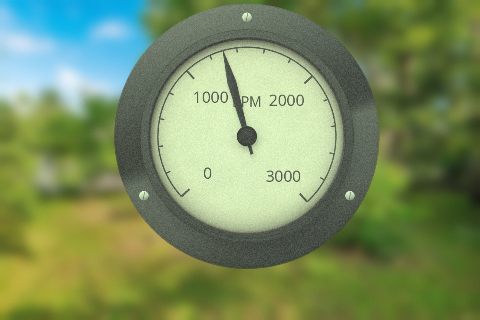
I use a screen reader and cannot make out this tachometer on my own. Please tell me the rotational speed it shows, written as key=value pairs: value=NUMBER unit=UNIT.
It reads value=1300 unit=rpm
